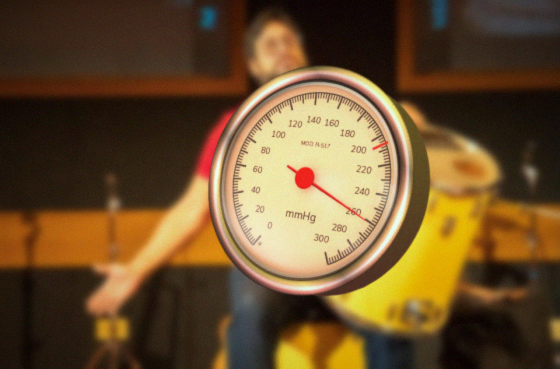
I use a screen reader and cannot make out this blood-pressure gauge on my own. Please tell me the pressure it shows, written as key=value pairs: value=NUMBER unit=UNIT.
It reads value=260 unit=mmHg
